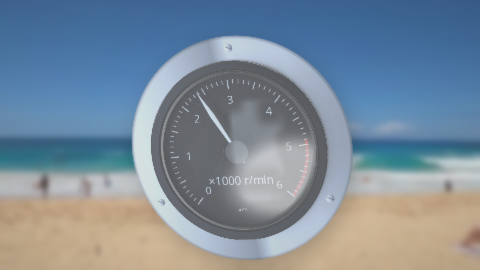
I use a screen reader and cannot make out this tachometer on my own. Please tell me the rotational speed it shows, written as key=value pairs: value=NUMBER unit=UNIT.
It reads value=2400 unit=rpm
